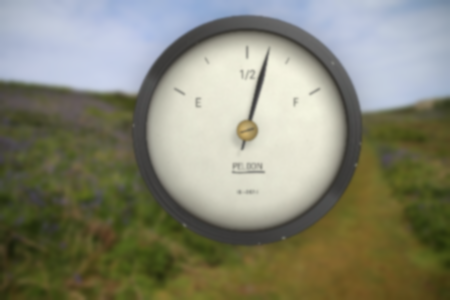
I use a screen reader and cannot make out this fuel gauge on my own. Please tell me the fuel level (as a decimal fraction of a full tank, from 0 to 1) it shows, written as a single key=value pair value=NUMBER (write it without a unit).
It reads value=0.625
